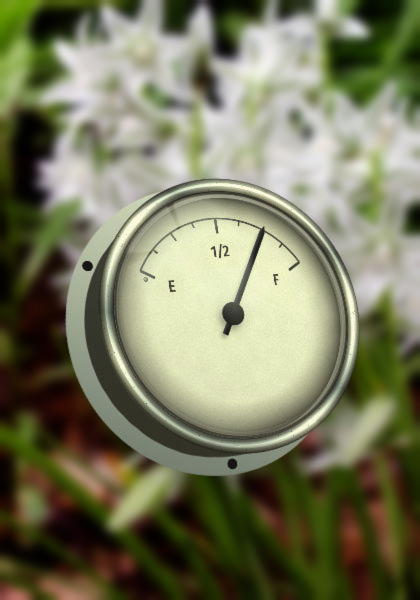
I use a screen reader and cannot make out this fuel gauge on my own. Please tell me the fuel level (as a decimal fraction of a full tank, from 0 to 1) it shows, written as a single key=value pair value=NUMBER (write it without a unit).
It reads value=0.75
